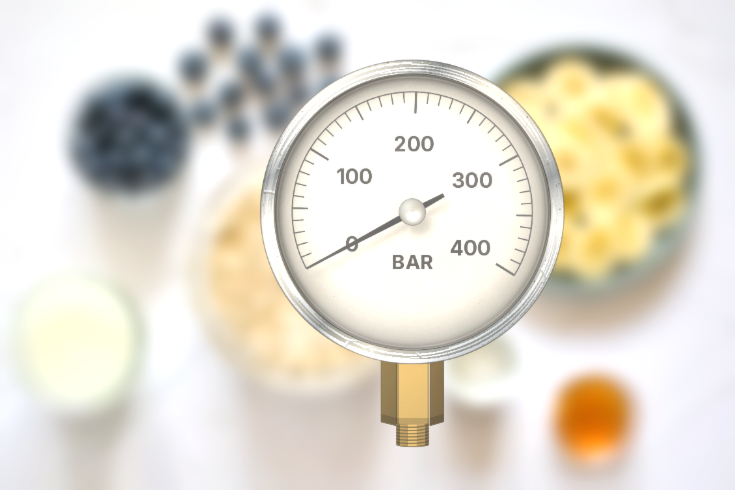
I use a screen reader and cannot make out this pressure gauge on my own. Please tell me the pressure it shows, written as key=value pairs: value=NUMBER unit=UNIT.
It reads value=0 unit=bar
